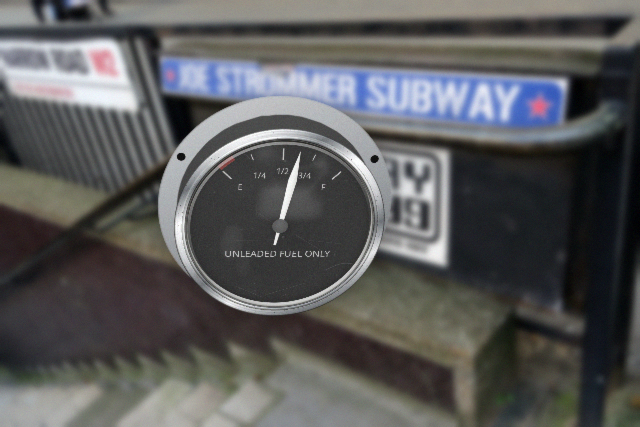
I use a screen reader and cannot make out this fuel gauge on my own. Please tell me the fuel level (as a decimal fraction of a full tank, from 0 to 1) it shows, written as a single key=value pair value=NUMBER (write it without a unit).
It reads value=0.625
